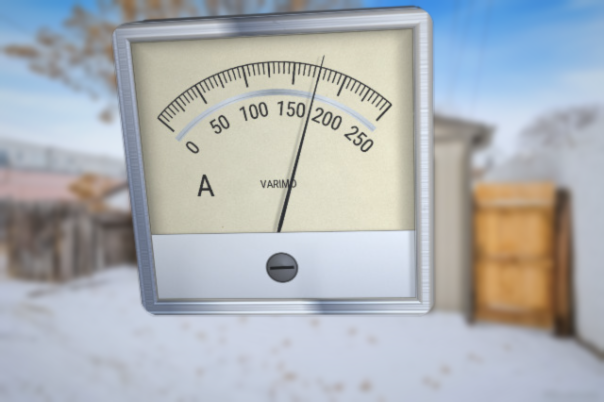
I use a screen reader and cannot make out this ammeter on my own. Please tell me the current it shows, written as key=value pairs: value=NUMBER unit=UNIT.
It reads value=175 unit=A
